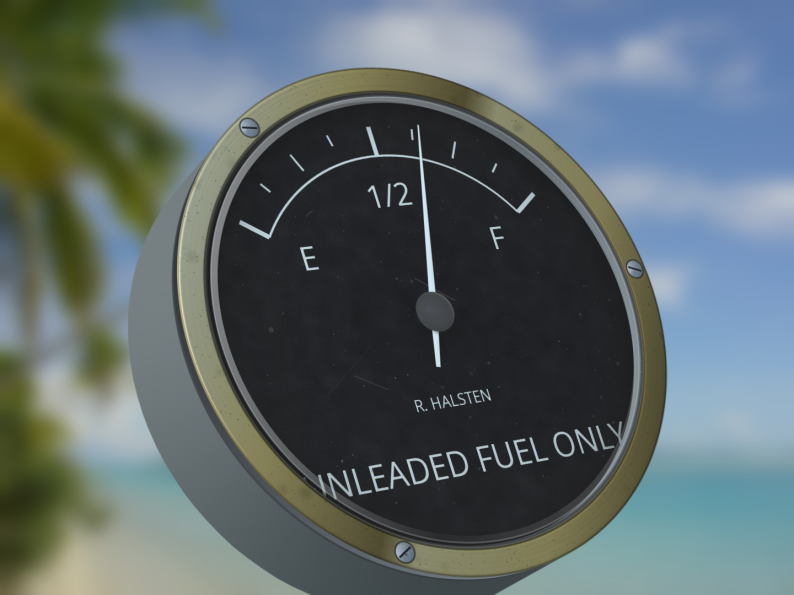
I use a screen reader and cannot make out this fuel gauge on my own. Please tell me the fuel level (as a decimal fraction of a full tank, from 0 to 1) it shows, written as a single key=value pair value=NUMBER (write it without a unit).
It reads value=0.625
